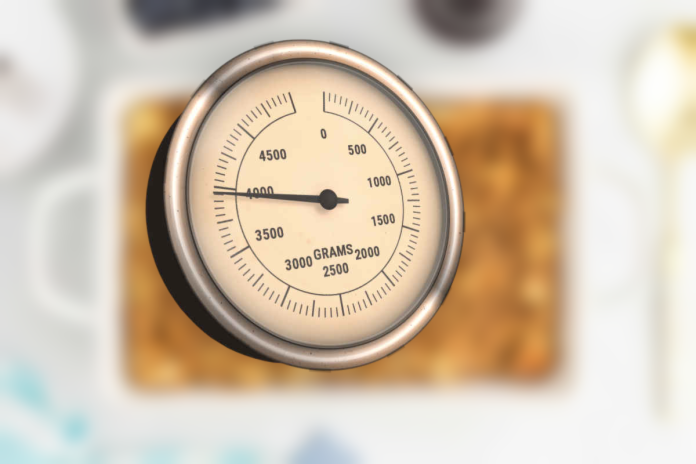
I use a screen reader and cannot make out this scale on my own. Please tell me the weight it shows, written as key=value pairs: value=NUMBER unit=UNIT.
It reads value=3950 unit=g
